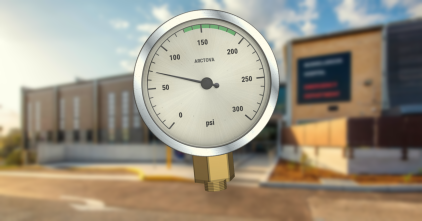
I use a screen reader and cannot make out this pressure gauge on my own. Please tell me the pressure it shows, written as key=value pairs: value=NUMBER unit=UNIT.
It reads value=70 unit=psi
